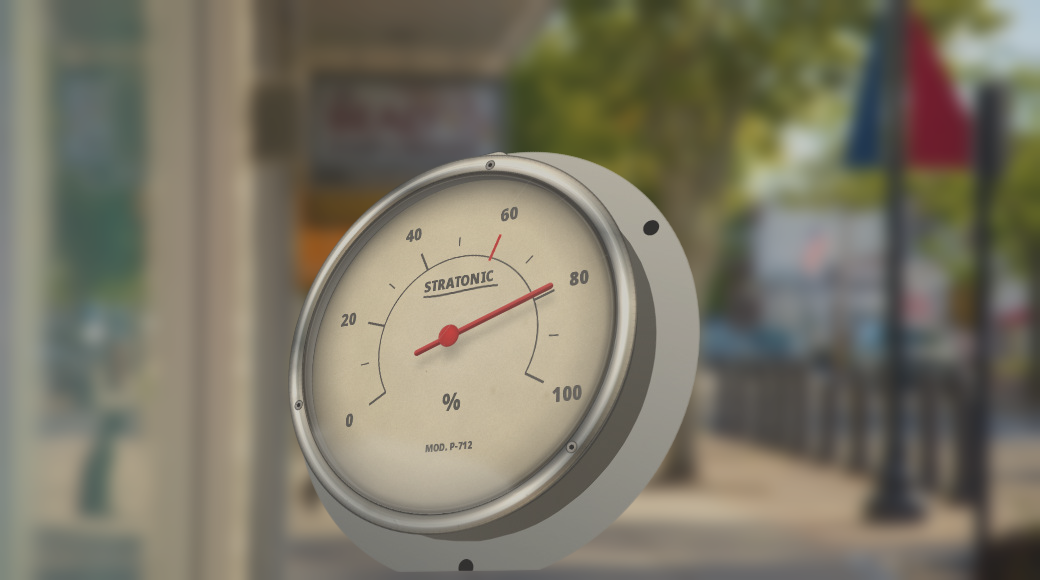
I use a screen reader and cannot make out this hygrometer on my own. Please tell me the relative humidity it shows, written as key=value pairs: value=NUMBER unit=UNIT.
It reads value=80 unit=%
